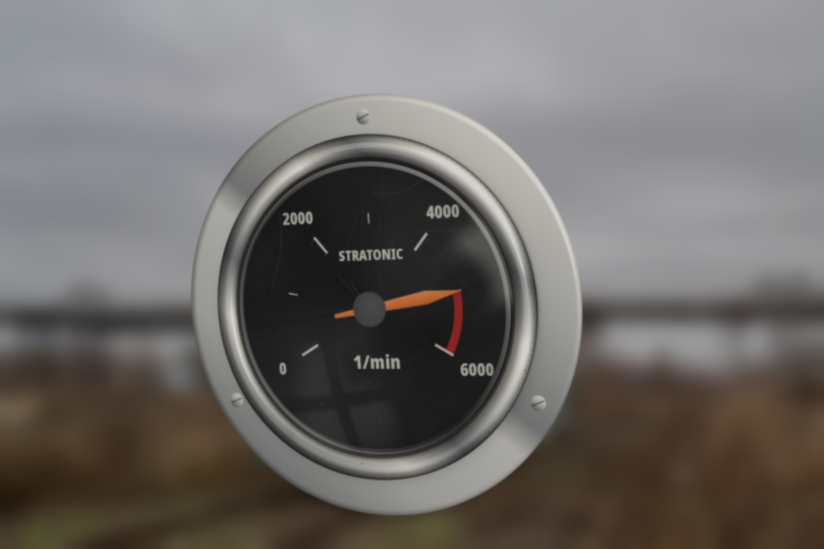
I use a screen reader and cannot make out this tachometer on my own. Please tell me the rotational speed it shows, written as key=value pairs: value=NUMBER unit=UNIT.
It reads value=5000 unit=rpm
